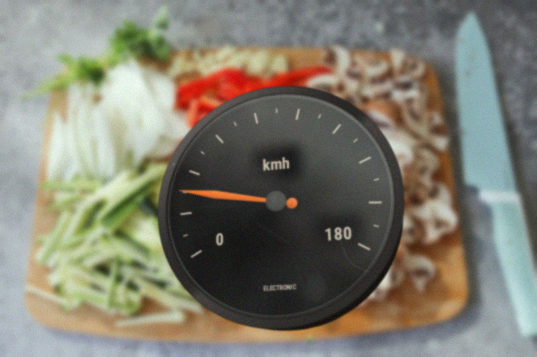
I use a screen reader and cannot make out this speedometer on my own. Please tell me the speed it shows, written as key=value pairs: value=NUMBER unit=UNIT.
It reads value=30 unit=km/h
